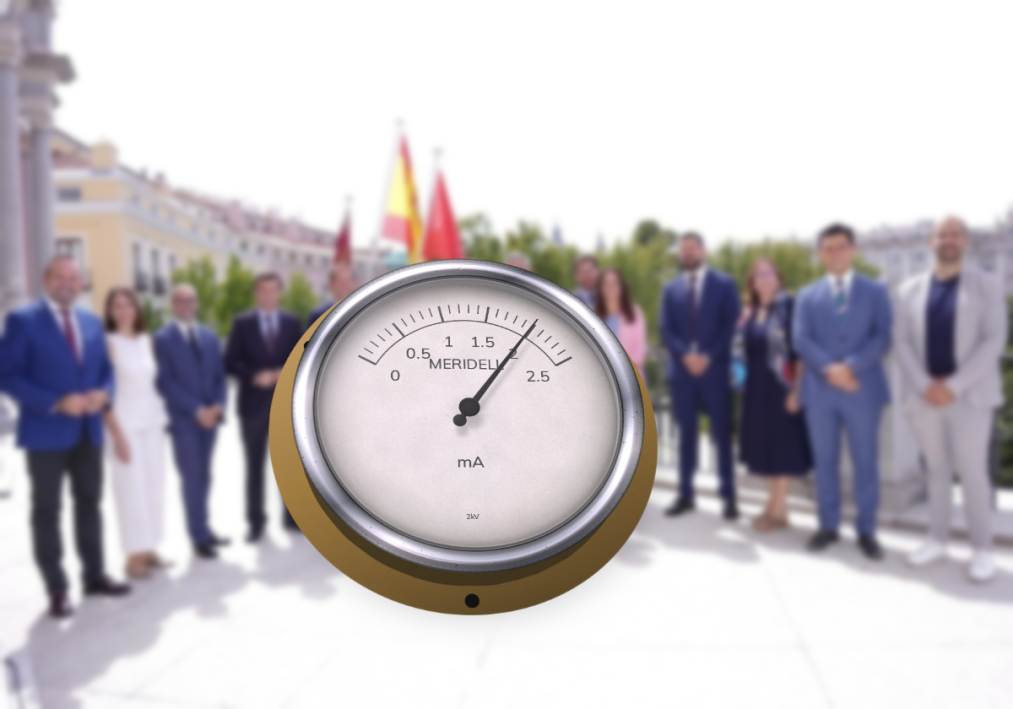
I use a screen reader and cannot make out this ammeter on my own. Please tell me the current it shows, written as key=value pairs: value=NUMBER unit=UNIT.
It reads value=2 unit=mA
